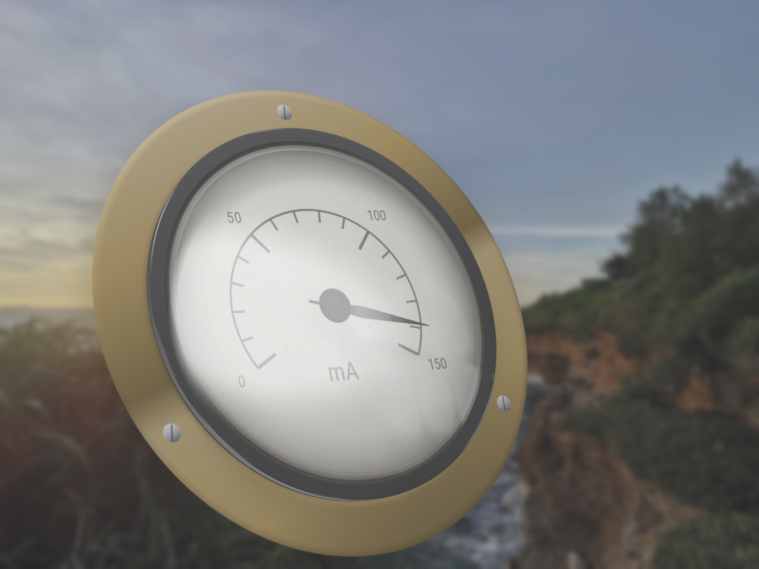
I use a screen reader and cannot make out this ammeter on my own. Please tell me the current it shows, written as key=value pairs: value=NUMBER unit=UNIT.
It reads value=140 unit=mA
